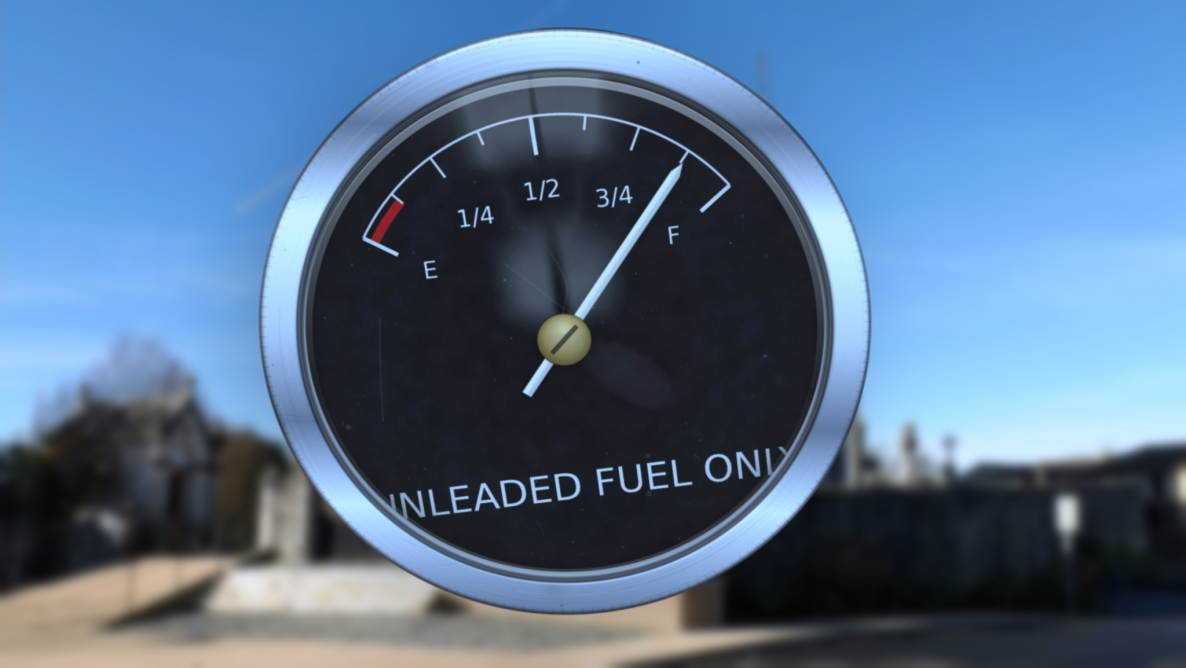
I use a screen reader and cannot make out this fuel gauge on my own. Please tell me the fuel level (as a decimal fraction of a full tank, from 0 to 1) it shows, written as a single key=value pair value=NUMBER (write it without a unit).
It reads value=0.875
